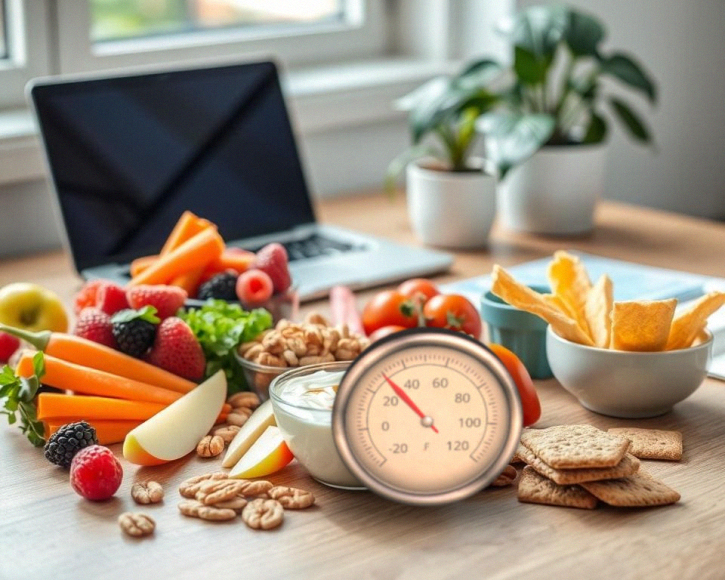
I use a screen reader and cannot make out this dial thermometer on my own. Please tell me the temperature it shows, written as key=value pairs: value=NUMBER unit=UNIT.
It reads value=30 unit=°F
